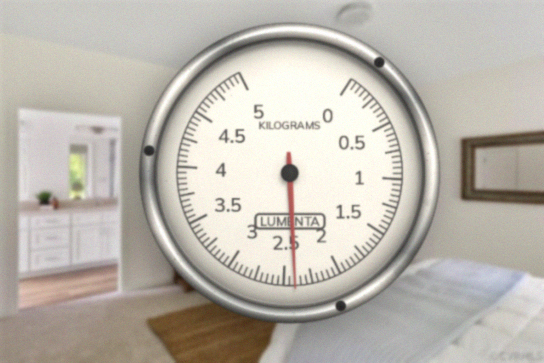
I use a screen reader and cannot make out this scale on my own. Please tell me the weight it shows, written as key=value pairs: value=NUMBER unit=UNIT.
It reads value=2.4 unit=kg
